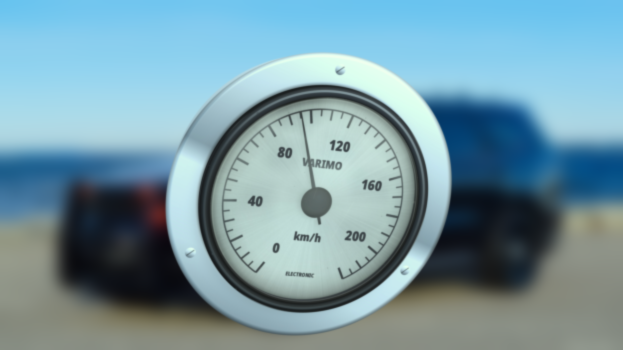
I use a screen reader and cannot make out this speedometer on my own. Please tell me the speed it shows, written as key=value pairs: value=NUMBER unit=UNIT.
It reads value=95 unit=km/h
